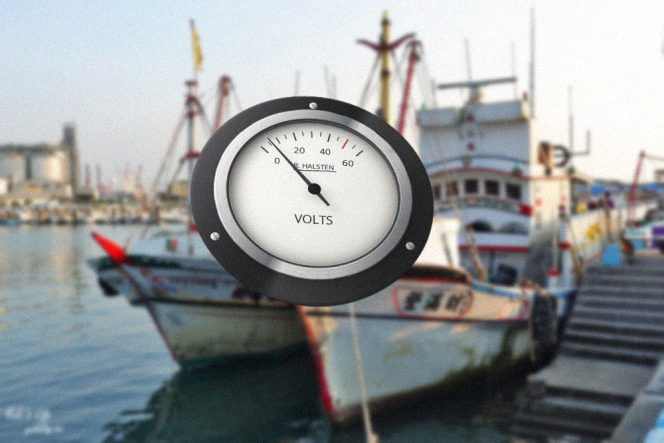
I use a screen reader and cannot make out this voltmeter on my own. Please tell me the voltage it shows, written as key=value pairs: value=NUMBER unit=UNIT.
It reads value=5 unit=V
